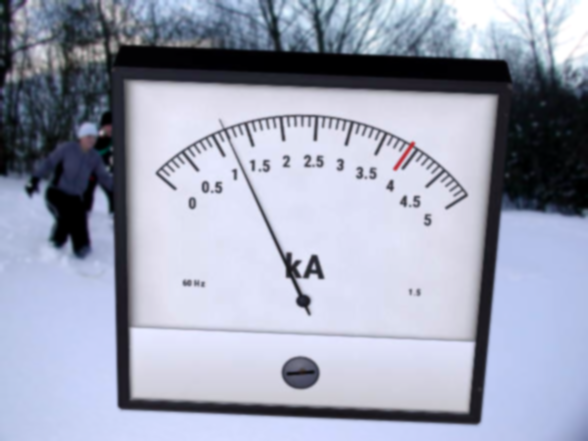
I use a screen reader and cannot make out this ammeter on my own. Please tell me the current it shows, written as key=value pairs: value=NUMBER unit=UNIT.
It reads value=1.2 unit=kA
